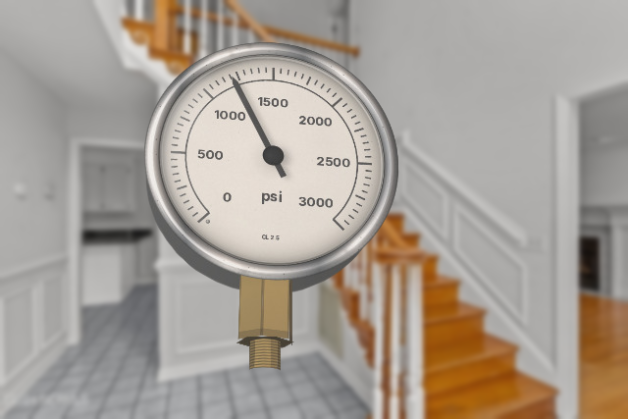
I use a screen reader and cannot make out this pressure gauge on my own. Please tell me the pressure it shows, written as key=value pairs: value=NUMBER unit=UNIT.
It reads value=1200 unit=psi
